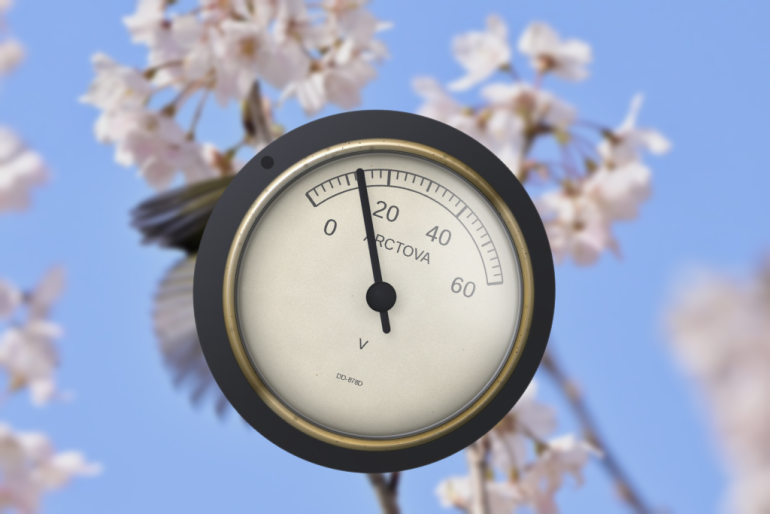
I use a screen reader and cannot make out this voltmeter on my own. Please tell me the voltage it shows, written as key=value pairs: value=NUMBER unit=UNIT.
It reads value=13 unit=V
